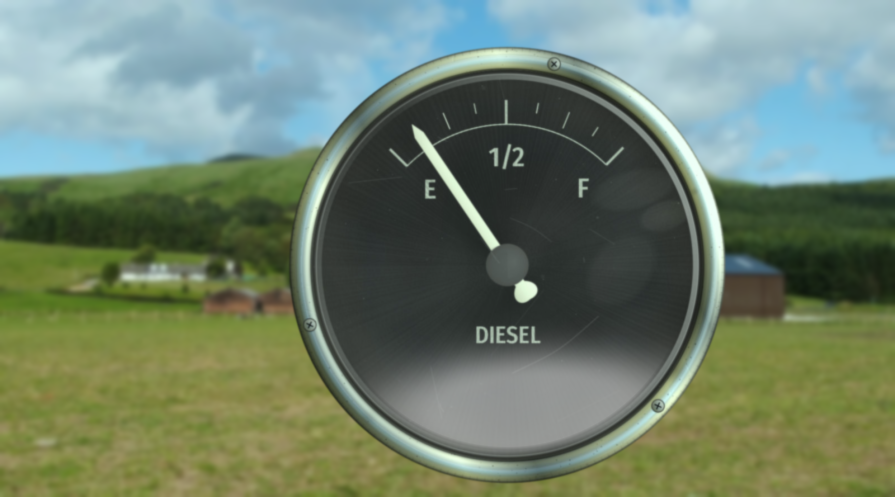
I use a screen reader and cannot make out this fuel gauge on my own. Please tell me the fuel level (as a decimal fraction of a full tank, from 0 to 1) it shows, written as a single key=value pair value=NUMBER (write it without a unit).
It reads value=0.125
